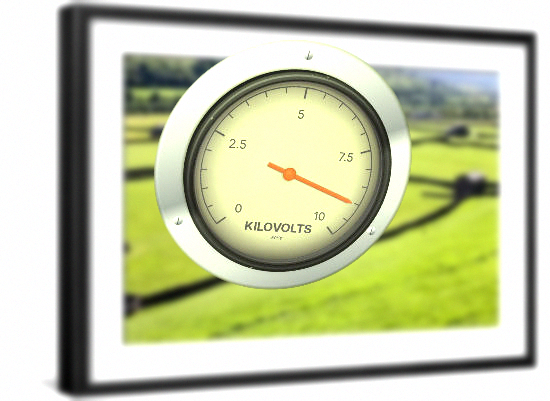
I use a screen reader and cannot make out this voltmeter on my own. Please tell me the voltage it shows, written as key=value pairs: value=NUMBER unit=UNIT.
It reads value=9 unit=kV
